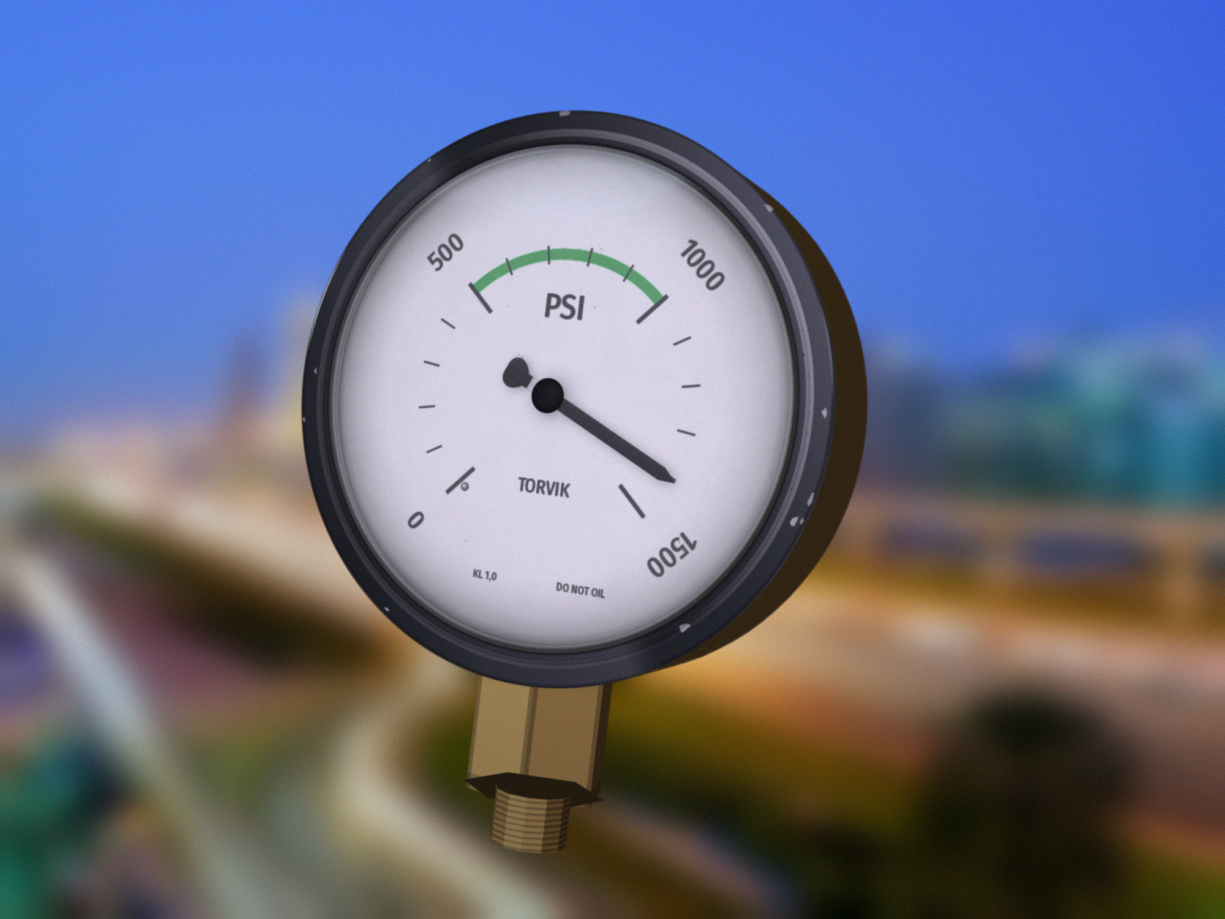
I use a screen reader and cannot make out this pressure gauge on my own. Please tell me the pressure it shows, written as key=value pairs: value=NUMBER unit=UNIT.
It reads value=1400 unit=psi
